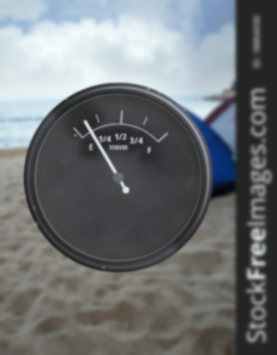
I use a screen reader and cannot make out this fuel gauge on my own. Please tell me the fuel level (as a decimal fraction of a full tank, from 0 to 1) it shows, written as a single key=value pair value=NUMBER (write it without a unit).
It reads value=0.125
